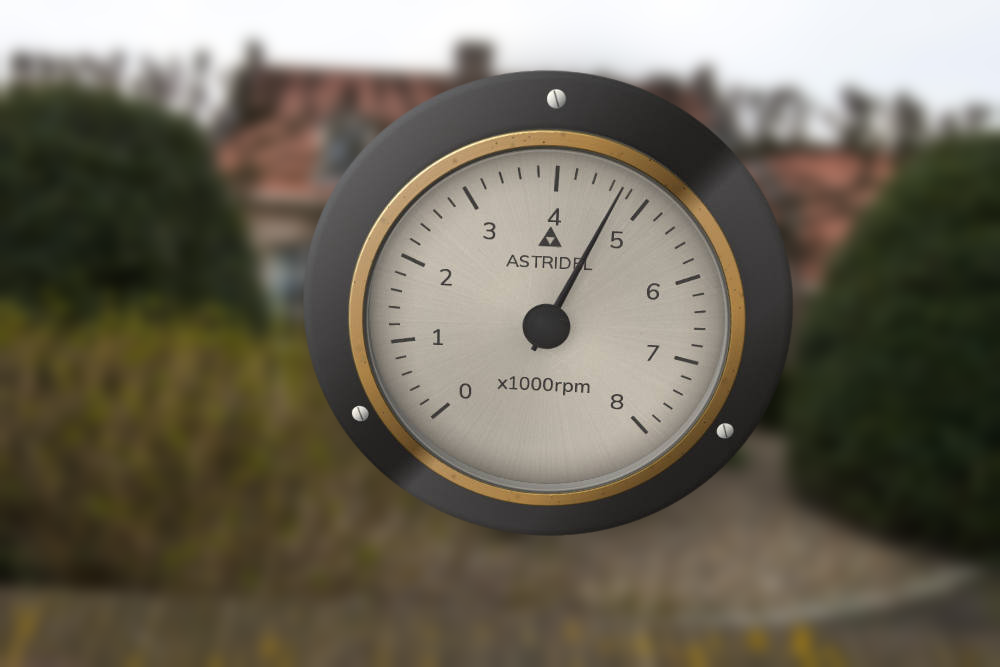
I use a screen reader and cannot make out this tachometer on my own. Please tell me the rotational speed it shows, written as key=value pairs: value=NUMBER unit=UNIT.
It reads value=4700 unit=rpm
